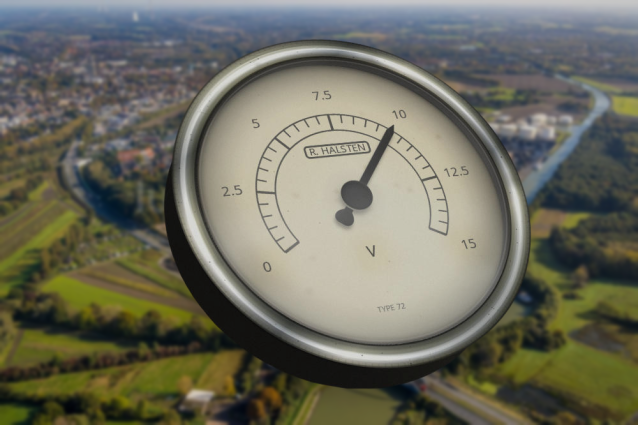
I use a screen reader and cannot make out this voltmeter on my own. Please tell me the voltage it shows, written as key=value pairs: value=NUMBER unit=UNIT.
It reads value=10 unit=V
